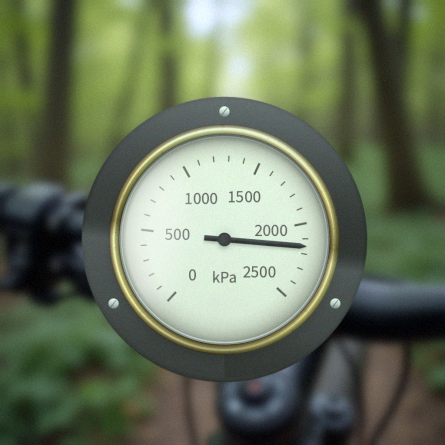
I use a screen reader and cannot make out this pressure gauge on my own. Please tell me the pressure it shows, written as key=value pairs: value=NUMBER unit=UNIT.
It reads value=2150 unit=kPa
